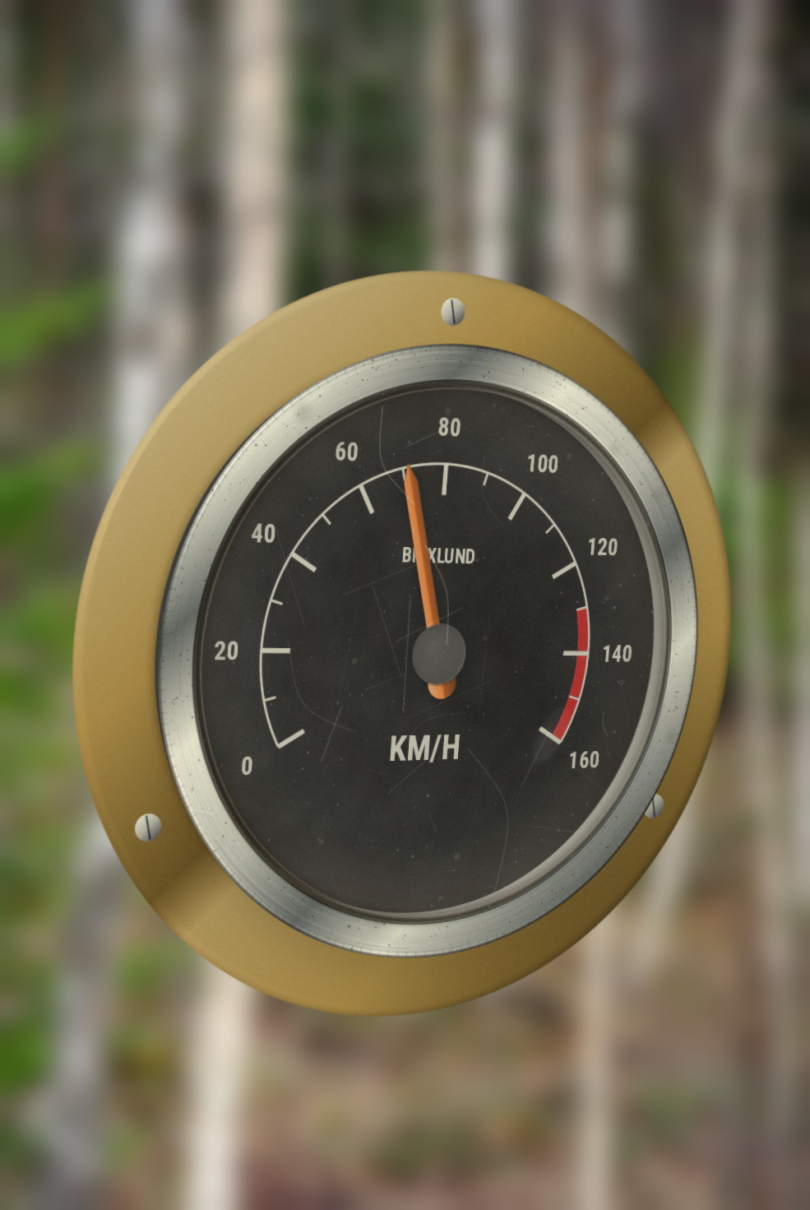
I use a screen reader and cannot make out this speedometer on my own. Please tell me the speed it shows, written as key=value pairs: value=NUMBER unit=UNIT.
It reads value=70 unit=km/h
